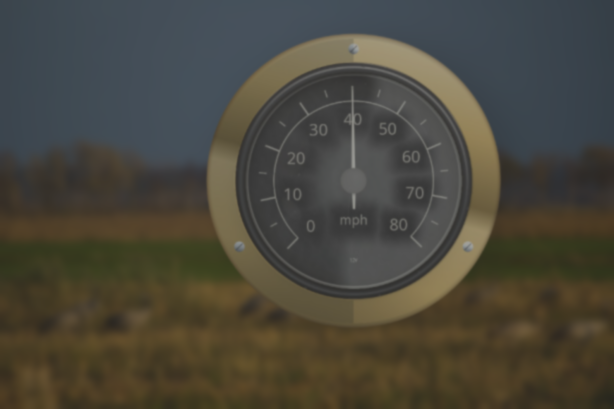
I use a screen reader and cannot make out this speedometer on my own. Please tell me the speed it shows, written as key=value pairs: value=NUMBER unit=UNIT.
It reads value=40 unit=mph
